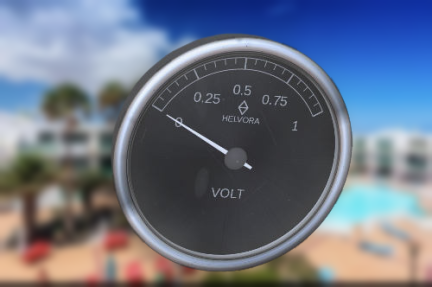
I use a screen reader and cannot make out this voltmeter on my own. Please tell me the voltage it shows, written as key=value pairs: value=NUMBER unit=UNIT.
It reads value=0 unit=V
